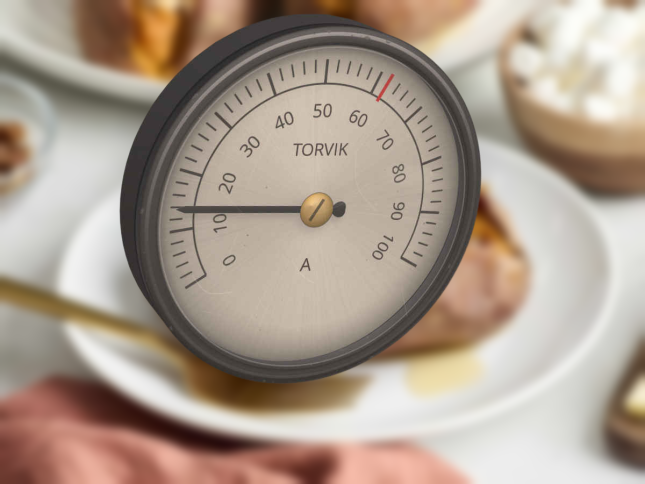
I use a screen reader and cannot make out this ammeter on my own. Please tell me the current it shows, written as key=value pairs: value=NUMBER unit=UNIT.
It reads value=14 unit=A
